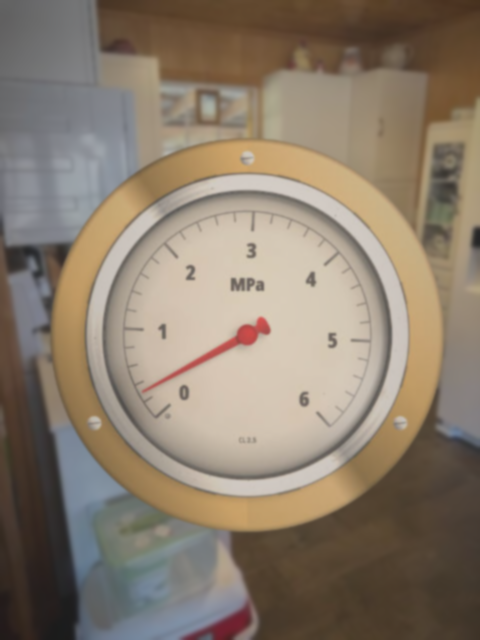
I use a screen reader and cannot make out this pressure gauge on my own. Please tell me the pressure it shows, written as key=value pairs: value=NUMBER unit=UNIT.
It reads value=0.3 unit=MPa
